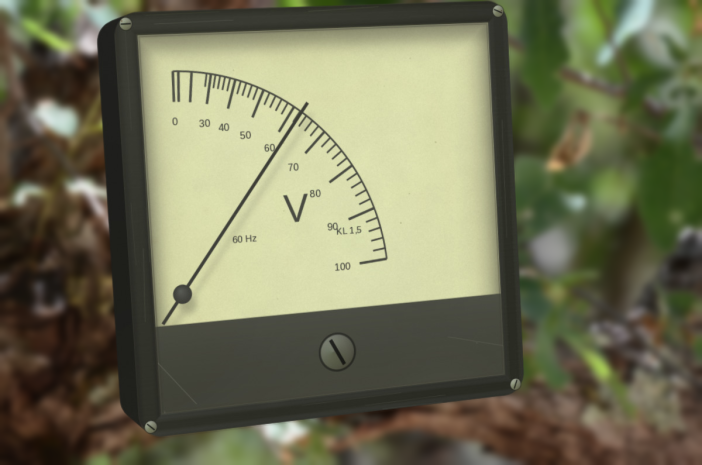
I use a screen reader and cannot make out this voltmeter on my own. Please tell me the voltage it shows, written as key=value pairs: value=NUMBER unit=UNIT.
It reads value=62 unit=V
